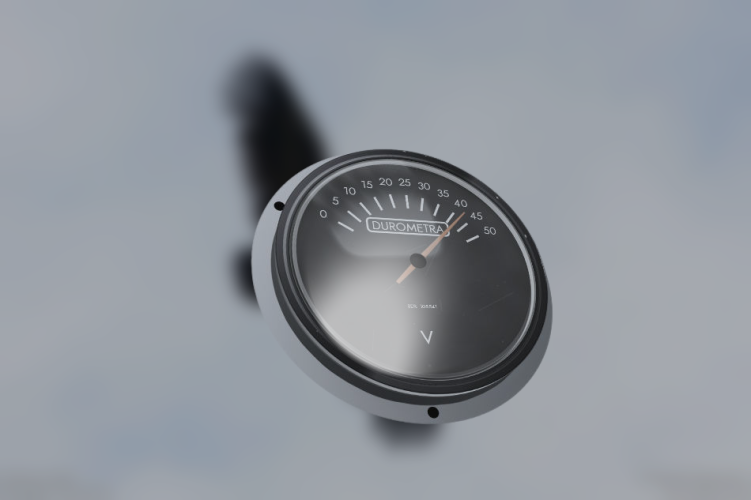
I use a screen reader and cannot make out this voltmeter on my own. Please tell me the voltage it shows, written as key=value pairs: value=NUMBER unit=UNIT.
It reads value=42.5 unit=V
